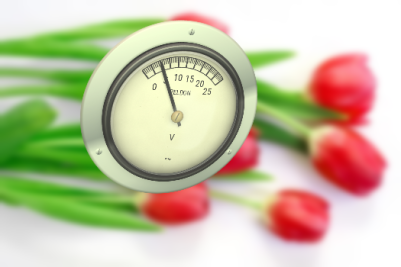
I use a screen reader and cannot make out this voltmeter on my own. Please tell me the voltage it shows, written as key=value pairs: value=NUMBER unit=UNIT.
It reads value=5 unit=V
